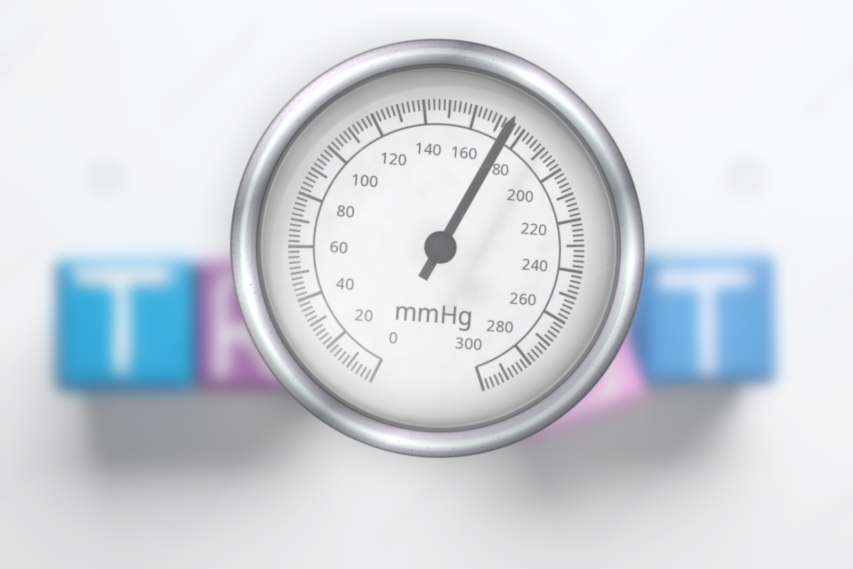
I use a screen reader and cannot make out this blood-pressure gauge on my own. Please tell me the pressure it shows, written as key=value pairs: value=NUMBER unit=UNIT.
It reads value=174 unit=mmHg
